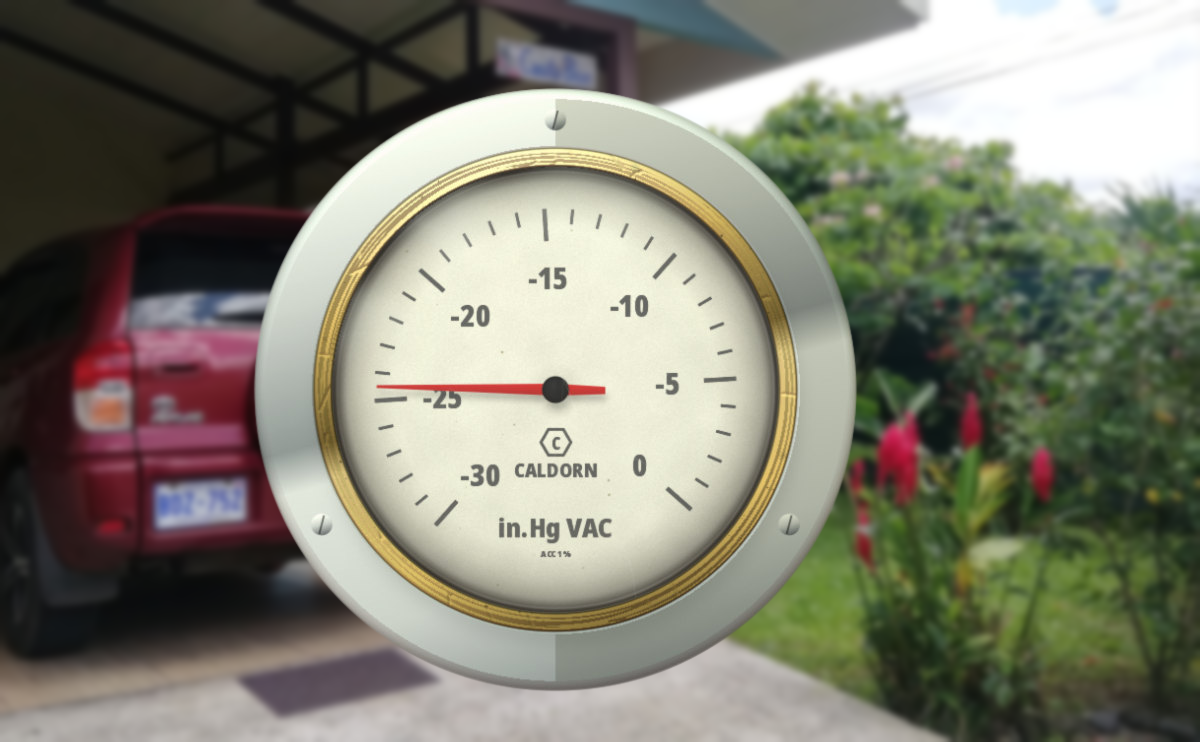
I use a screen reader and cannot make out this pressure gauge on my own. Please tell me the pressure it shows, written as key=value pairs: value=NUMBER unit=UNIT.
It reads value=-24.5 unit=inHg
